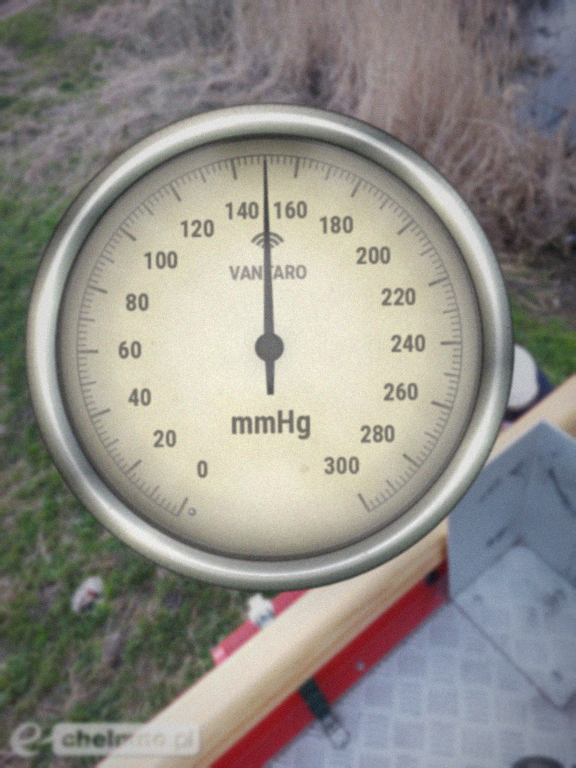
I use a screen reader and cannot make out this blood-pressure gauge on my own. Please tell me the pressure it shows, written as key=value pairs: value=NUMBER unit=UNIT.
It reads value=150 unit=mmHg
